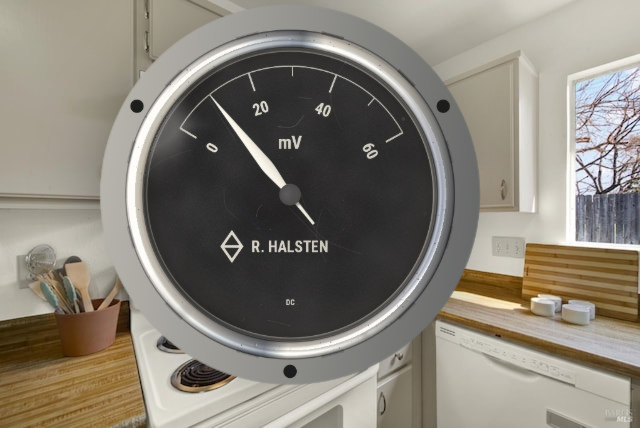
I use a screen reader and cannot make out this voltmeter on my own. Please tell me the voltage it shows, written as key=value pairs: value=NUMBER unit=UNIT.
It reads value=10 unit=mV
